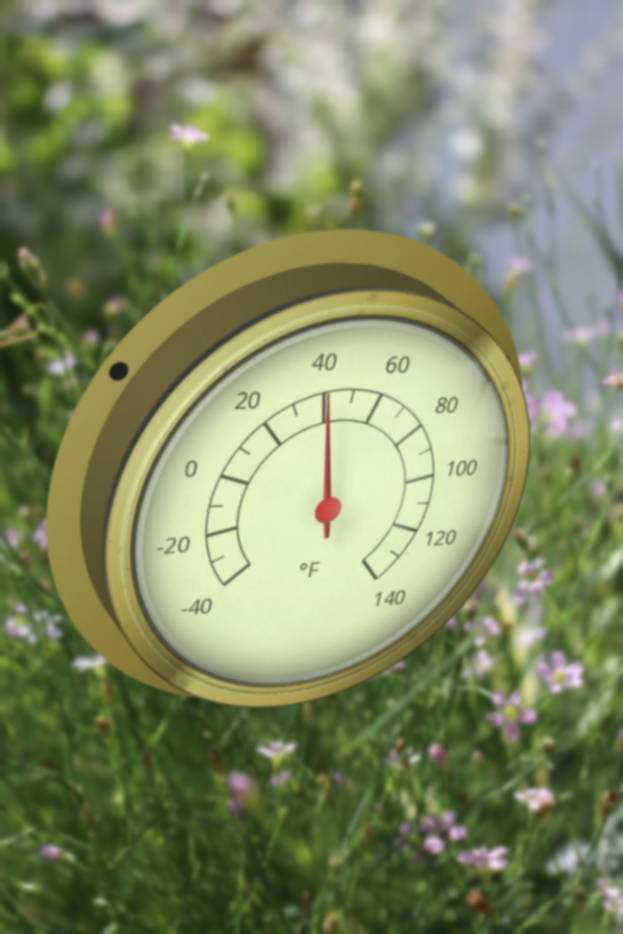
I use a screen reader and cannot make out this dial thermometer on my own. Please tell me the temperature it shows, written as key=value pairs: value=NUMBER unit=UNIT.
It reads value=40 unit=°F
